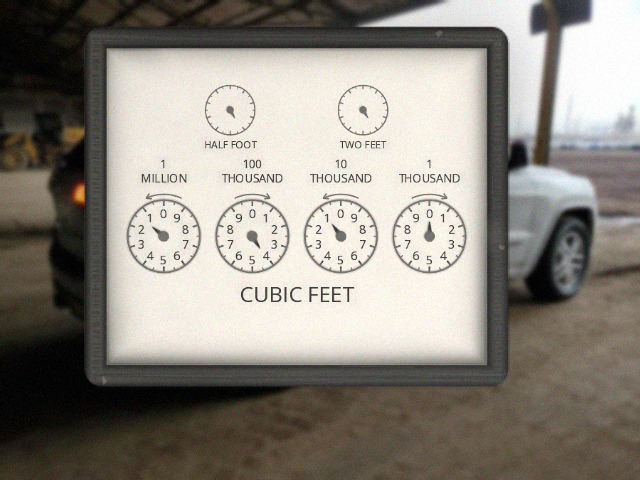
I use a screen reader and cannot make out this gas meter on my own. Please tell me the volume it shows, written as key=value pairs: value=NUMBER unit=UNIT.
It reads value=141000 unit=ft³
